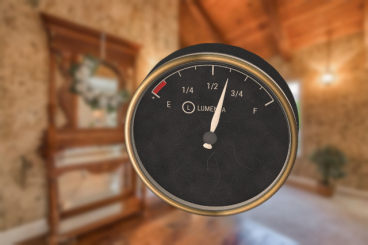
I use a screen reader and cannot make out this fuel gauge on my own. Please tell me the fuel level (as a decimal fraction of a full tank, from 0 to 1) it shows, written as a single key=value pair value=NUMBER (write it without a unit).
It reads value=0.625
